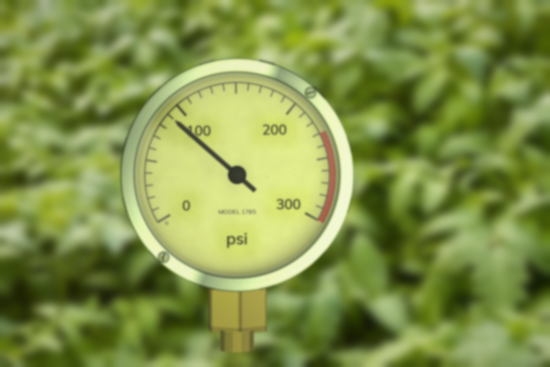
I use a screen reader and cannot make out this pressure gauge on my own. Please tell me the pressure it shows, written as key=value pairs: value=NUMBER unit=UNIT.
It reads value=90 unit=psi
